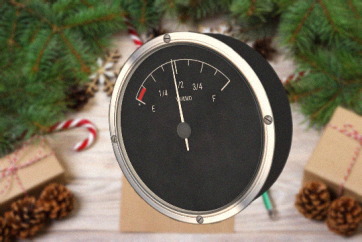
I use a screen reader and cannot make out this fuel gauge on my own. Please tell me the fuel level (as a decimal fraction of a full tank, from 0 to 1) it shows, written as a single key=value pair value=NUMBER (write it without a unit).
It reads value=0.5
